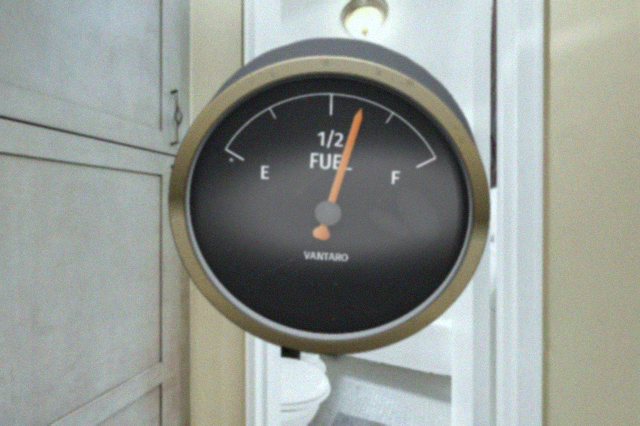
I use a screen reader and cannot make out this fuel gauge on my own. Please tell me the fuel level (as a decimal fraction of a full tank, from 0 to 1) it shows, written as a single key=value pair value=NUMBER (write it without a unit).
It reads value=0.625
